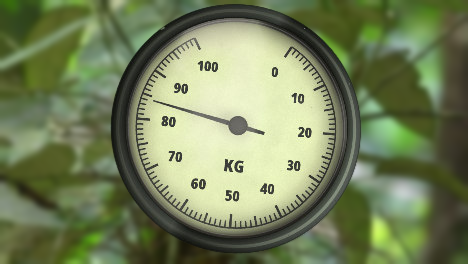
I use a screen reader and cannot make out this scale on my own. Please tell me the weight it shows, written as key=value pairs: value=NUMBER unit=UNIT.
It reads value=84 unit=kg
